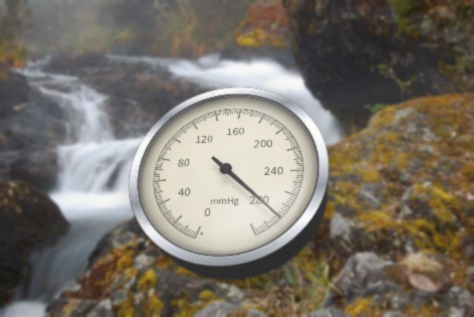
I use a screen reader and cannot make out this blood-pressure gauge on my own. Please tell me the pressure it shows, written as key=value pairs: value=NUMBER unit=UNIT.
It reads value=280 unit=mmHg
